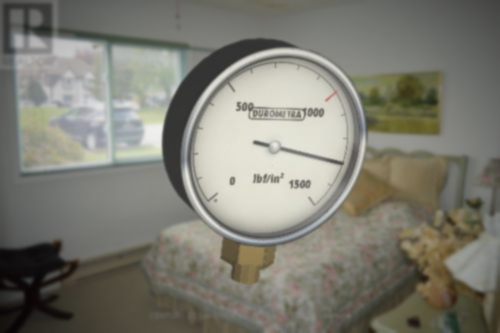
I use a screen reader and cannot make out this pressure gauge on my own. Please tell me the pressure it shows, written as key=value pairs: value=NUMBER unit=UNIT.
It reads value=1300 unit=psi
